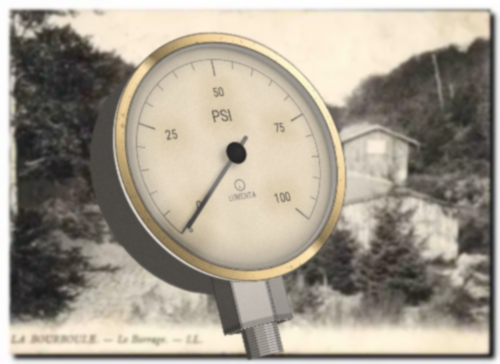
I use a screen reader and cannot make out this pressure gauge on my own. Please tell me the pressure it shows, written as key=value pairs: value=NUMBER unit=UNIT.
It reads value=0 unit=psi
